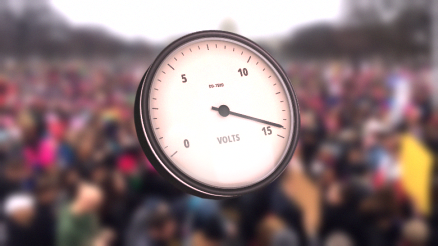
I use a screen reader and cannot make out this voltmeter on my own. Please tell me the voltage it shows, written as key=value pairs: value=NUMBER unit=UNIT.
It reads value=14.5 unit=V
